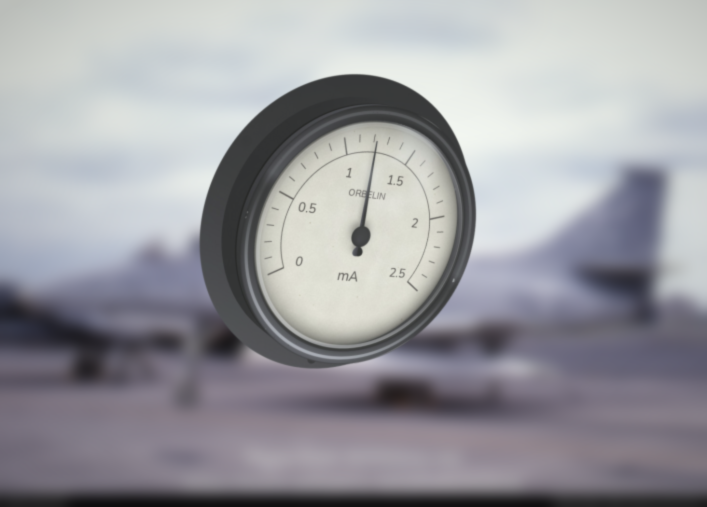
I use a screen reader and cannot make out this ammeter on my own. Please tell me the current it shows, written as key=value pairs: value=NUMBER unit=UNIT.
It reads value=1.2 unit=mA
